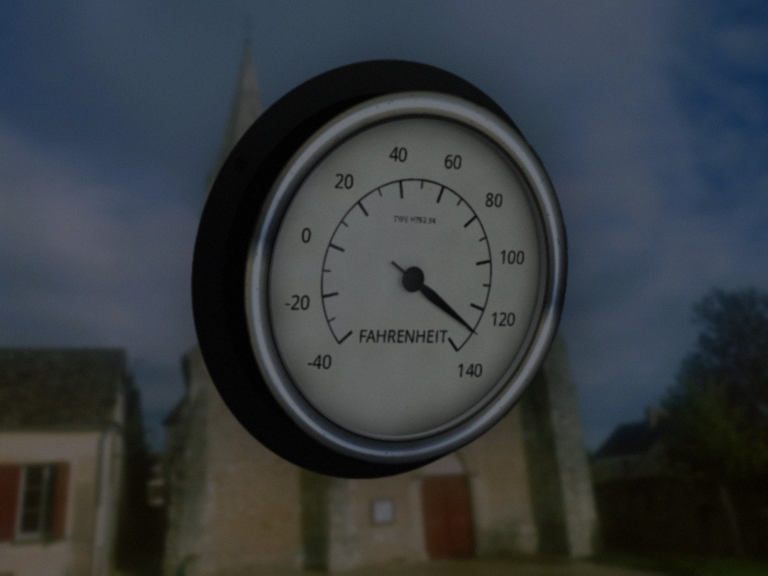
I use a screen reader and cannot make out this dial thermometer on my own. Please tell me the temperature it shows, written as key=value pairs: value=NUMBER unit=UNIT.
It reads value=130 unit=°F
